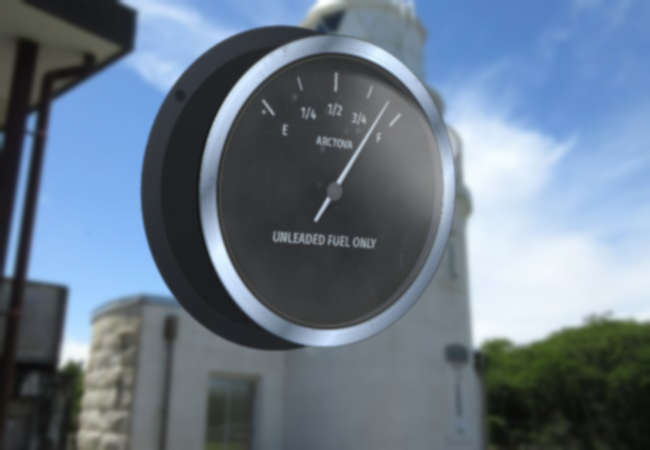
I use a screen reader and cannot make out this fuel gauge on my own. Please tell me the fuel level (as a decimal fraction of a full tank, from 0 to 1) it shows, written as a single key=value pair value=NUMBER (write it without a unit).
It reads value=0.875
